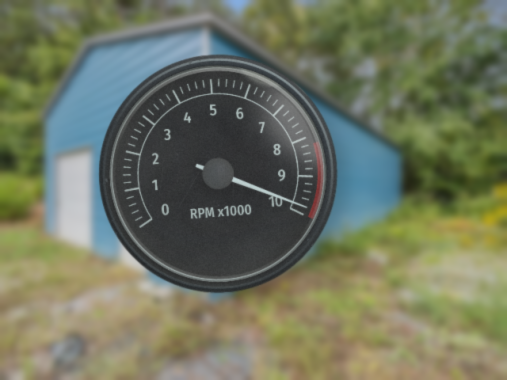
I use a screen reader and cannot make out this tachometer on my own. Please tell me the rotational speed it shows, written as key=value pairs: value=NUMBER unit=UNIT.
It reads value=9800 unit=rpm
